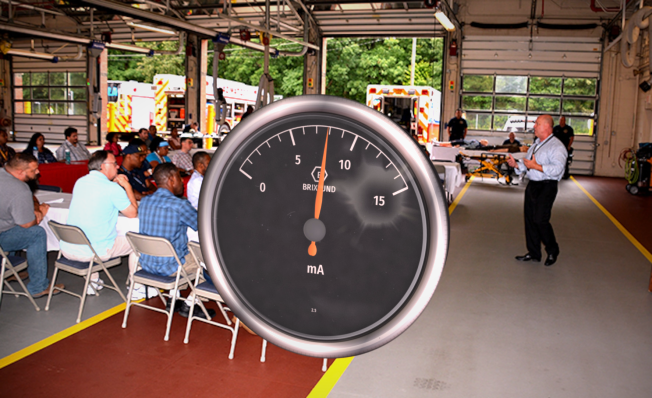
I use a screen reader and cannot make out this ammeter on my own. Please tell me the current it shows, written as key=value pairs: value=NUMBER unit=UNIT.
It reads value=8 unit=mA
